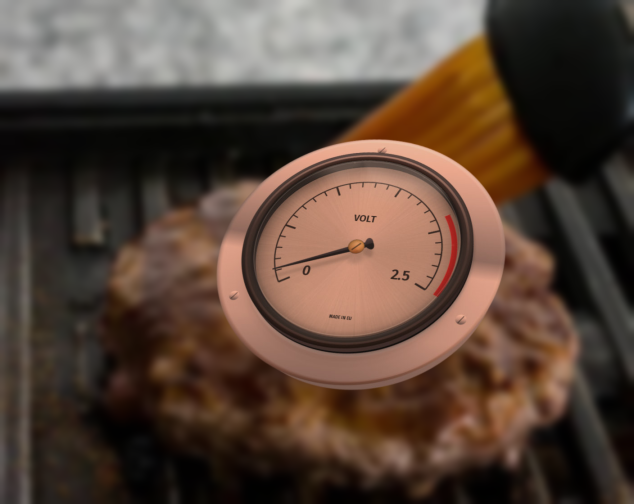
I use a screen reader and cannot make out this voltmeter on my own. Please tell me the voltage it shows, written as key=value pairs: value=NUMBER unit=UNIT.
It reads value=0.1 unit=V
